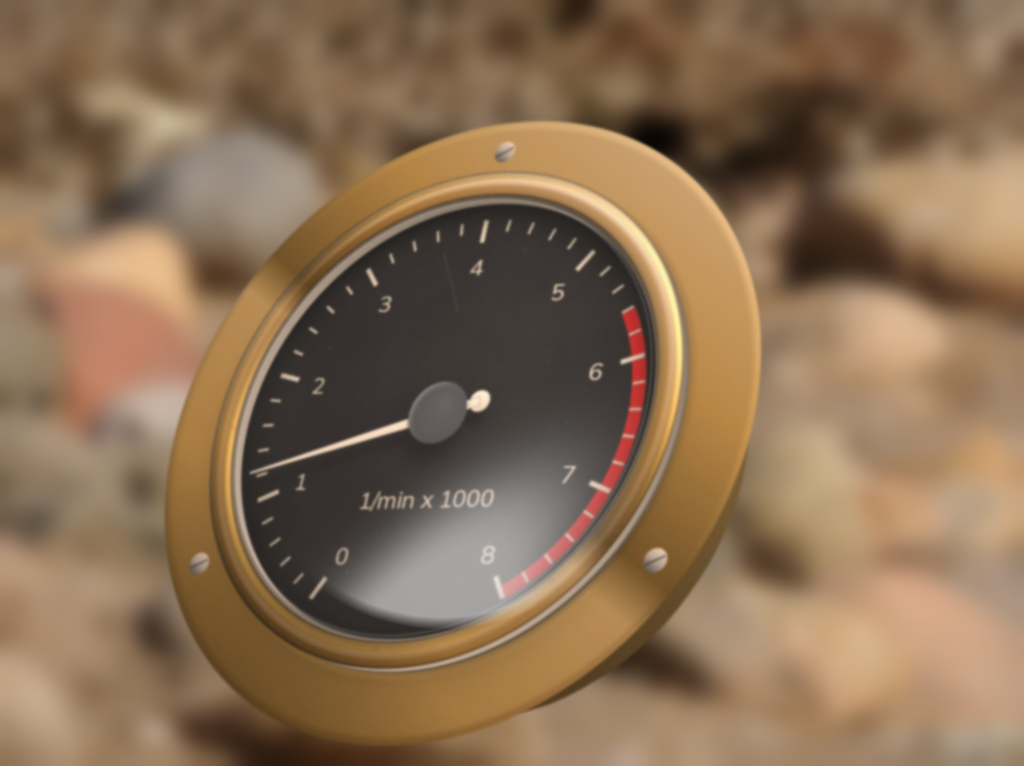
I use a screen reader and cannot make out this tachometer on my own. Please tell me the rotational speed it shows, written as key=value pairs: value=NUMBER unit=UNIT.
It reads value=1200 unit=rpm
